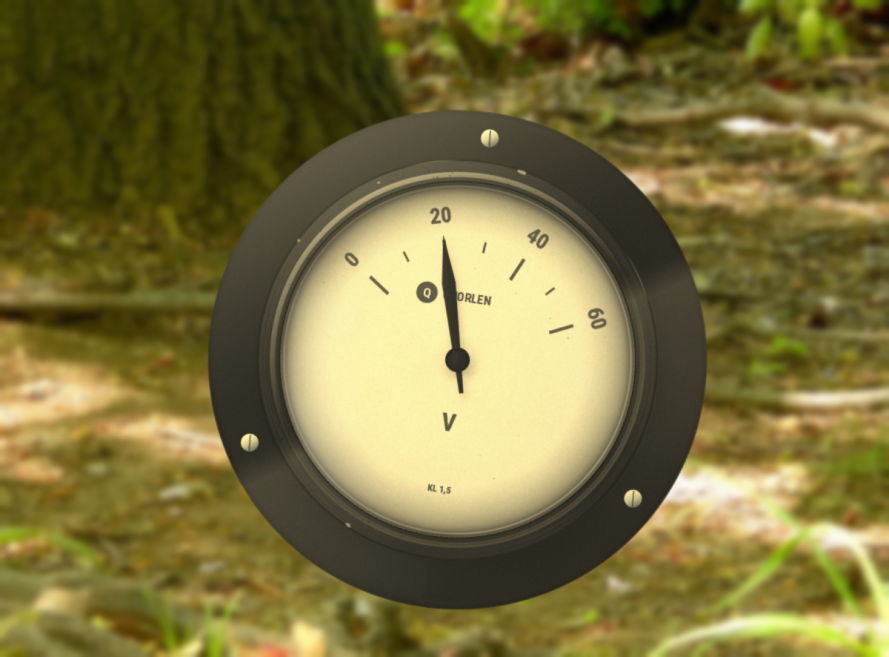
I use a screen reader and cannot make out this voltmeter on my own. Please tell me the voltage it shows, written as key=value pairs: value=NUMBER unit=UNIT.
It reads value=20 unit=V
